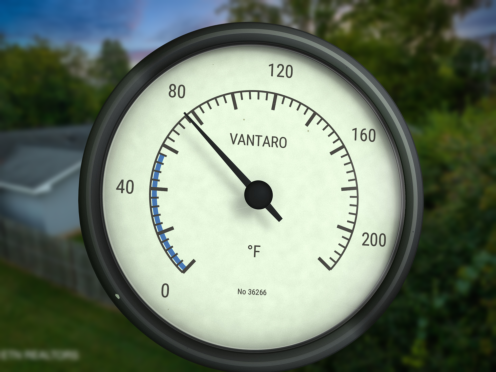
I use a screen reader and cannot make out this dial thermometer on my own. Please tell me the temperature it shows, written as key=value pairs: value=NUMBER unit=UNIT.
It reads value=76 unit=°F
